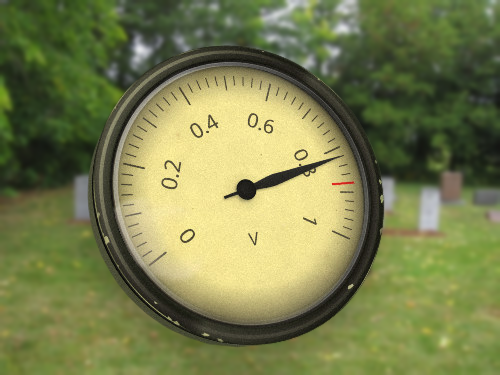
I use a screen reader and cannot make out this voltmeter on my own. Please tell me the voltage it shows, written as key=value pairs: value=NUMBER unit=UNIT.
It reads value=0.82 unit=V
